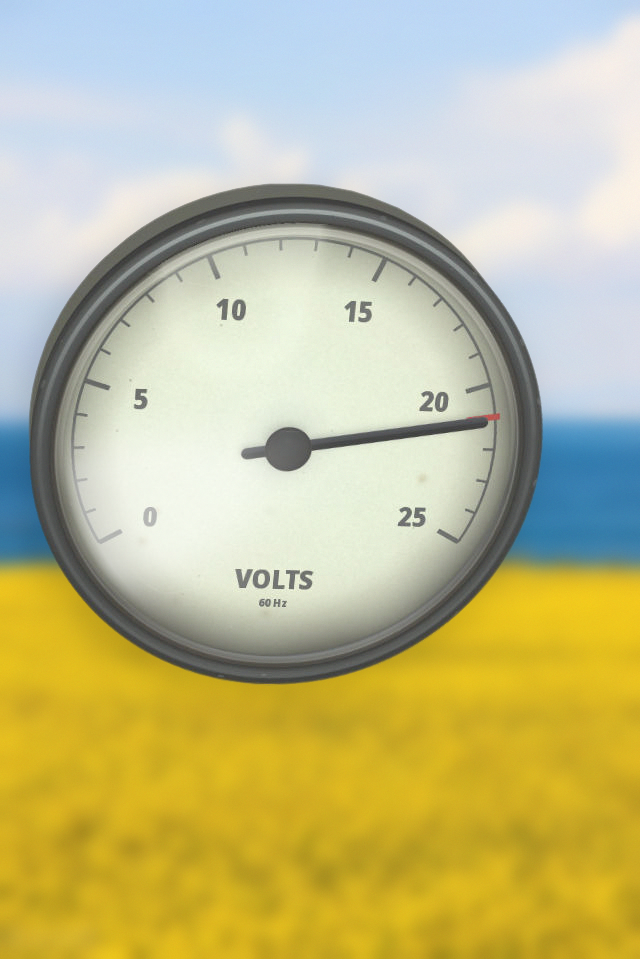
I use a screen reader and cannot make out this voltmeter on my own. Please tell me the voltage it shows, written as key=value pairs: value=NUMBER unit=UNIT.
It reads value=21 unit=V
